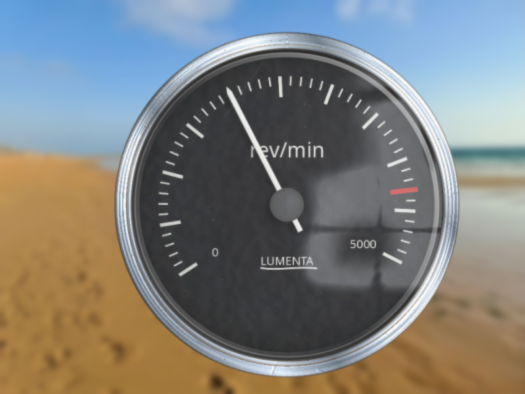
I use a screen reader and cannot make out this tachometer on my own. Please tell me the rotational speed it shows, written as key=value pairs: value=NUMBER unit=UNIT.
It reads value=2000 unit=rpm
